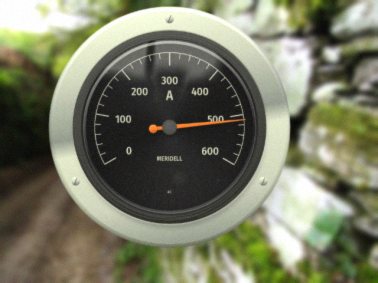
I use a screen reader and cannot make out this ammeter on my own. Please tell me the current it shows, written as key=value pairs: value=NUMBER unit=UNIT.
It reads value=510 unit=A
